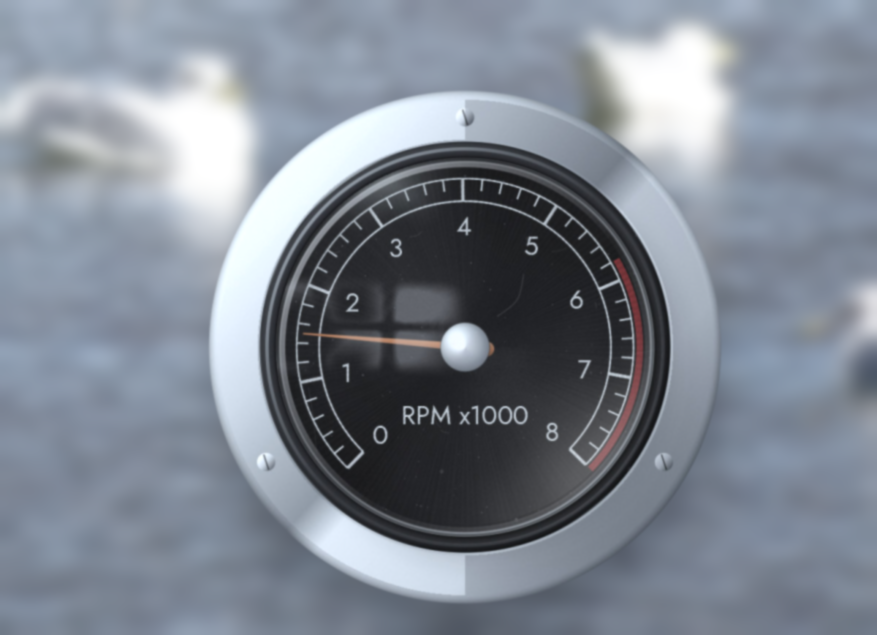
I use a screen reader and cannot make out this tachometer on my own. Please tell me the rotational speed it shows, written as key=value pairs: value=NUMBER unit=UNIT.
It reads value=1500 unit=rpm
